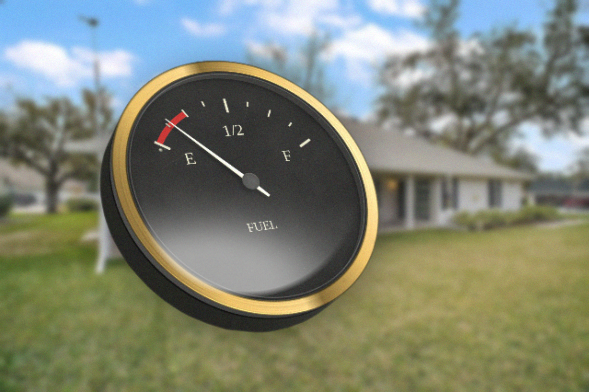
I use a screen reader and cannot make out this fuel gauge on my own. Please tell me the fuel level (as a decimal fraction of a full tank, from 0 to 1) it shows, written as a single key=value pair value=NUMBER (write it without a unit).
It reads value=0.125
